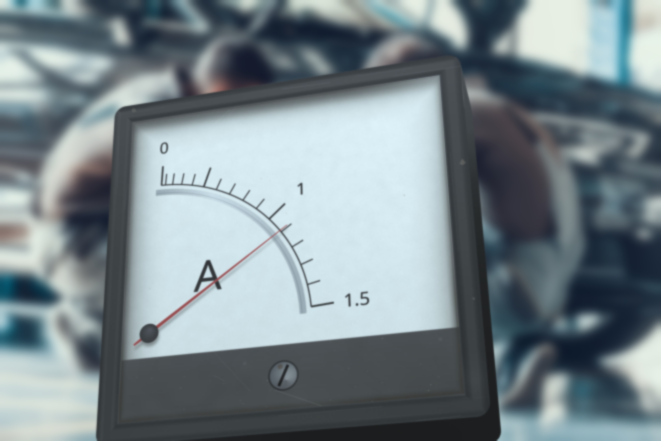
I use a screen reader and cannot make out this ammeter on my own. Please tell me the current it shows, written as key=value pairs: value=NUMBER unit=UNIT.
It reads value=1.1 unit=A
